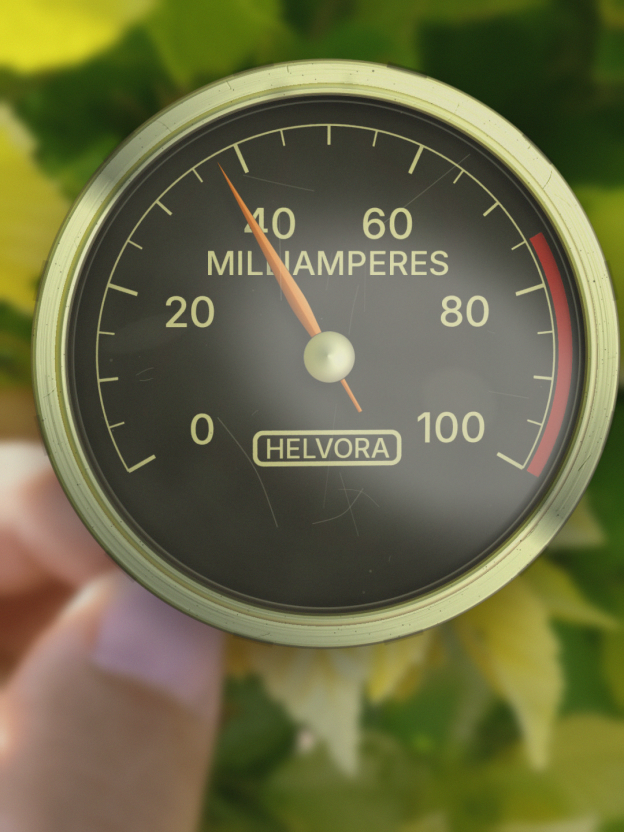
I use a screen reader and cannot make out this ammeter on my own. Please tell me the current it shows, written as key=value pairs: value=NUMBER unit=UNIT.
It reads value=37.5 unit=mA
